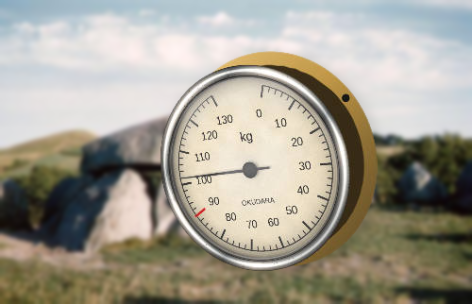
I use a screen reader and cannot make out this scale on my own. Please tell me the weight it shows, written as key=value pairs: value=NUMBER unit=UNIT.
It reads value=102 unit=kg
